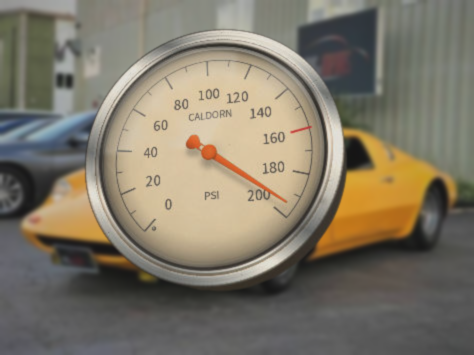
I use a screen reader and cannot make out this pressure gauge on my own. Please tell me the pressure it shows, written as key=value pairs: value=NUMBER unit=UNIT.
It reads value=195 unit=psi
